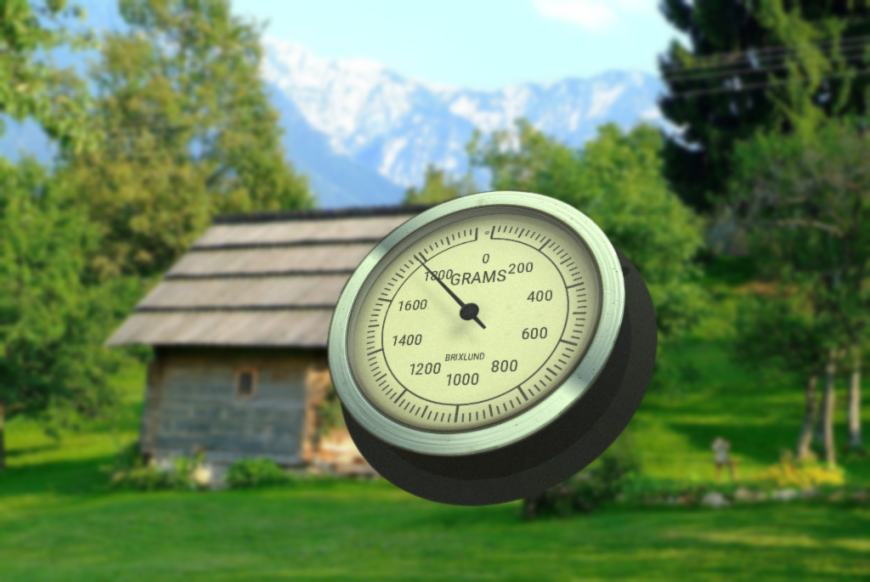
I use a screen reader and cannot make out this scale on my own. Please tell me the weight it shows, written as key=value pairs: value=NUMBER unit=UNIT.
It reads value=1780 unit=g
